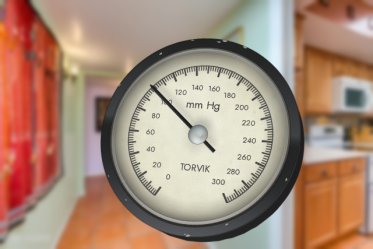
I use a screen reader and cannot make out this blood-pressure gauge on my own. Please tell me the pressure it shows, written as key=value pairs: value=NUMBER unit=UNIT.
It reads value=100 unit=mmHg
